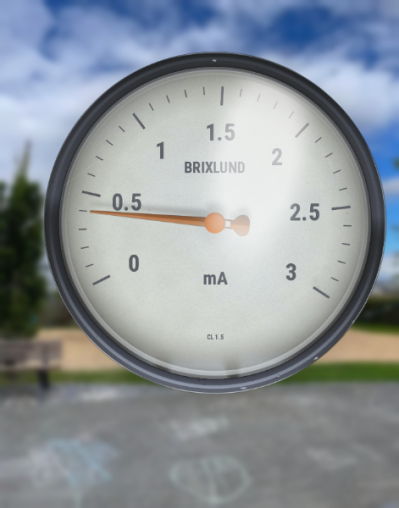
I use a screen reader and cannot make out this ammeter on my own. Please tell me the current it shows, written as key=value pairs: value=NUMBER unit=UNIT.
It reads value=0.4 unit=mA
